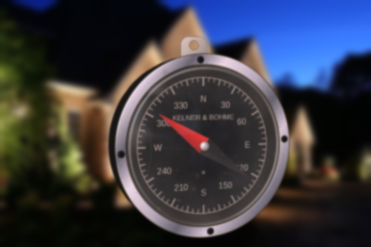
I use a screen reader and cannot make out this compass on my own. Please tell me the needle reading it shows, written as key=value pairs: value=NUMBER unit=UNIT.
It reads value=305 unit=°
